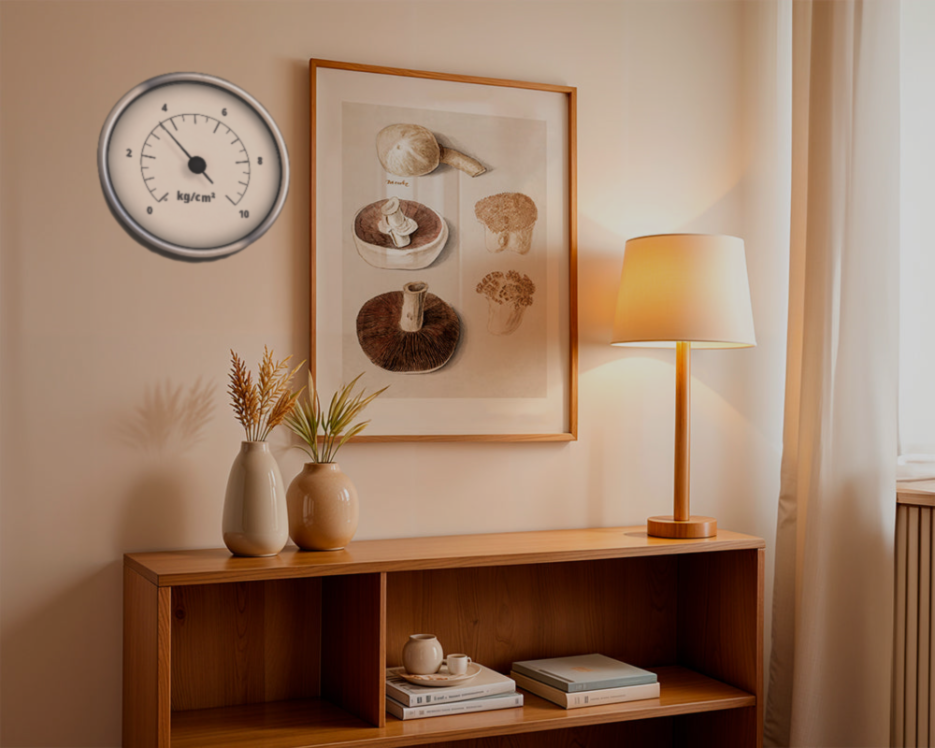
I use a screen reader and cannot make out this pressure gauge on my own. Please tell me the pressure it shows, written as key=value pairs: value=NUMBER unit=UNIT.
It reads value=3.5 unit=kg/cm²
